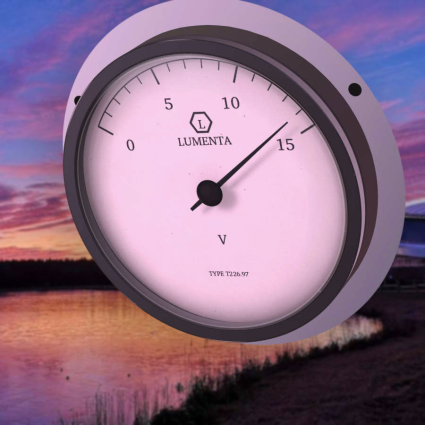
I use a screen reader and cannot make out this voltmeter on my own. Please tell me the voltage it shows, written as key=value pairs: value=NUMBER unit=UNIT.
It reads value=14 unit=V
